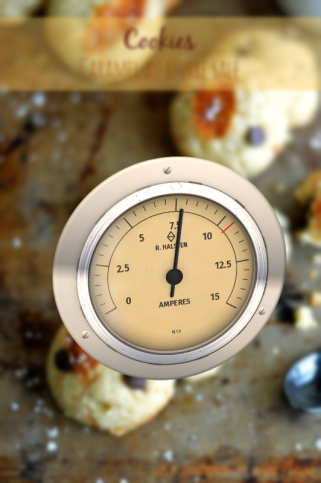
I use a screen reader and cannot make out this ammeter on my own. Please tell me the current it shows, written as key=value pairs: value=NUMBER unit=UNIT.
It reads value=7.75 unit=A
